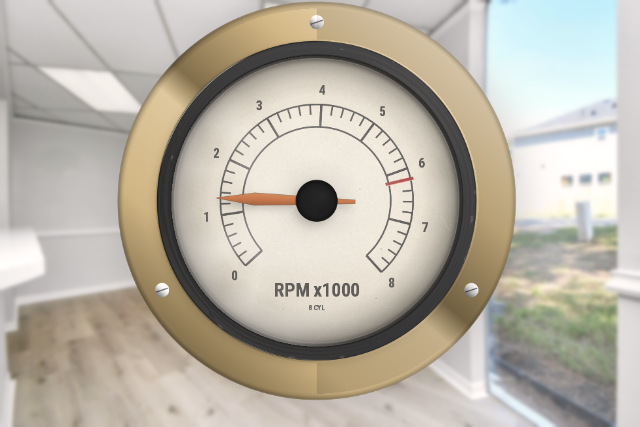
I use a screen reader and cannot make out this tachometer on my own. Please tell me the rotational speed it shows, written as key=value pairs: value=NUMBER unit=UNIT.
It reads value=1300 unit=rpm
